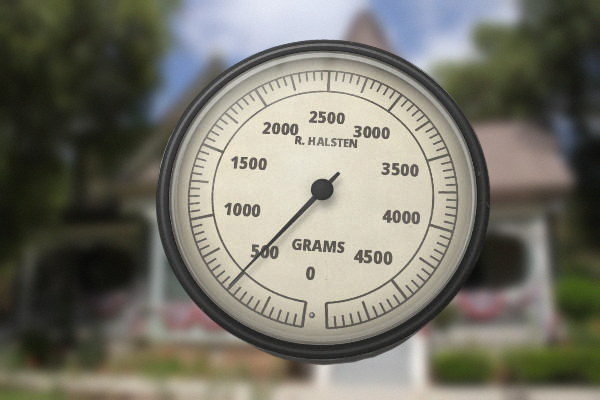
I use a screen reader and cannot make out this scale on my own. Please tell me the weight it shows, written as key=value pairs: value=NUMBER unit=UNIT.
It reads value=500 unit=g
